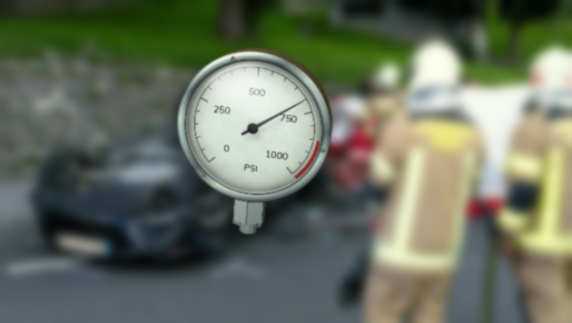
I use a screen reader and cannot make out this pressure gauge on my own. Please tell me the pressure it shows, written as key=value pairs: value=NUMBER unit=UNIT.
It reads value=700 unit=psi
